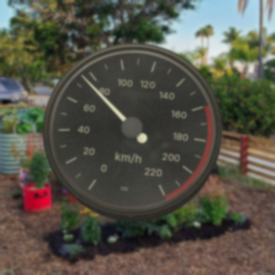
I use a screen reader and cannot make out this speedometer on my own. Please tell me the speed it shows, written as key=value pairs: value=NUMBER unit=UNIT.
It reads value=75 unit=km/h
